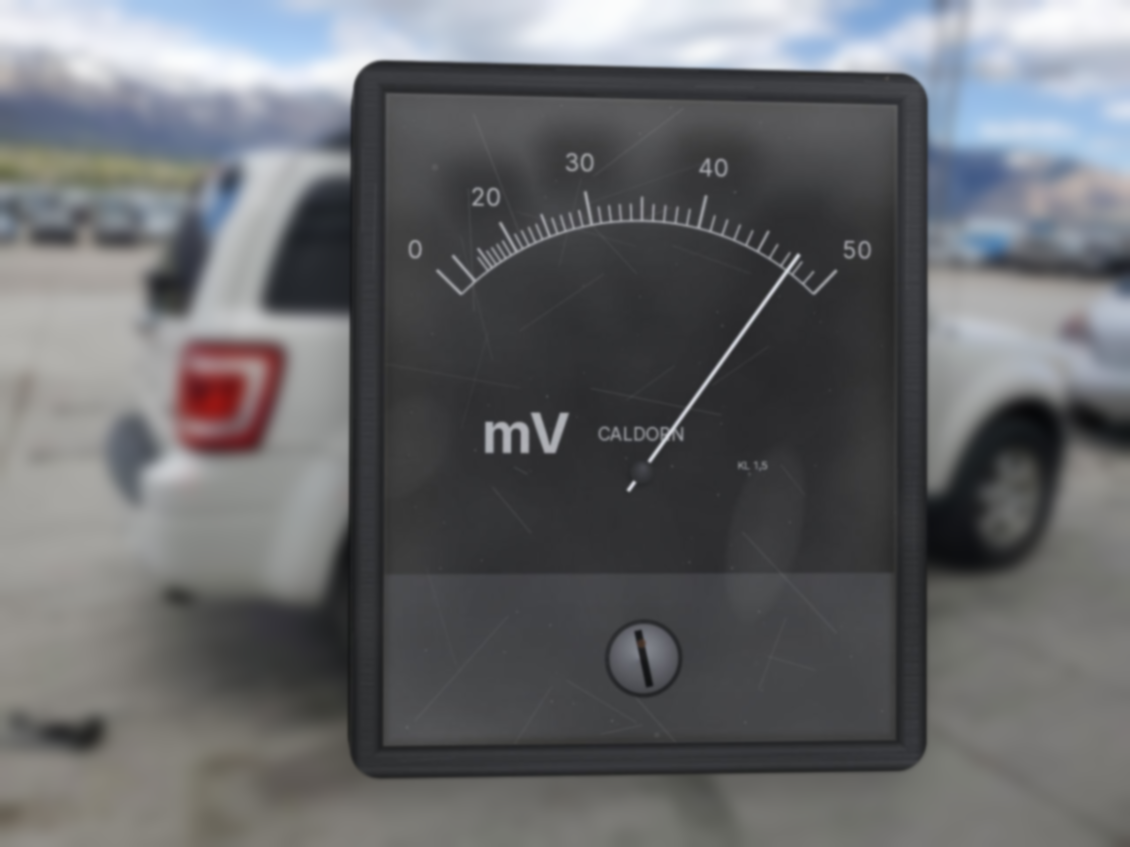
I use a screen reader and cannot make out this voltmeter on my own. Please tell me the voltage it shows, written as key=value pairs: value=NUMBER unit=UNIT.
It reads value=47.5 unit=mV
